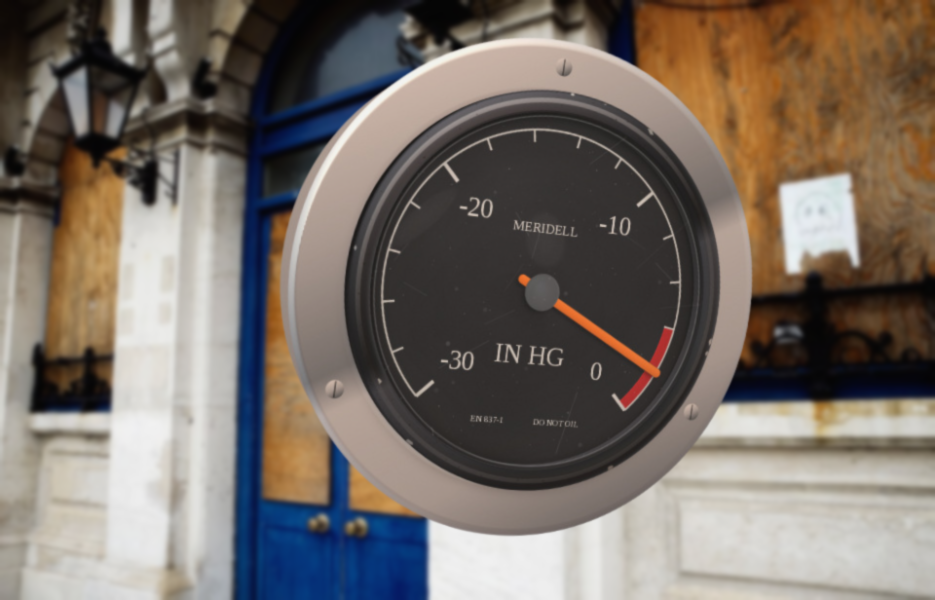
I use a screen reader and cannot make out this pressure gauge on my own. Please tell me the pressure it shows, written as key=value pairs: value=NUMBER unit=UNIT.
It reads value=-2 unit=inHg
